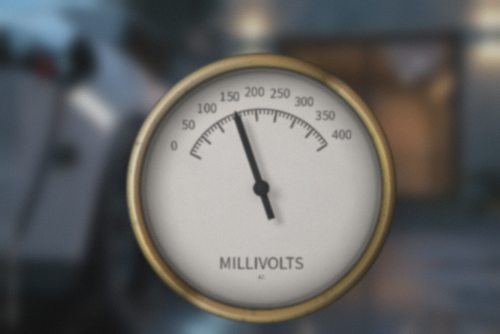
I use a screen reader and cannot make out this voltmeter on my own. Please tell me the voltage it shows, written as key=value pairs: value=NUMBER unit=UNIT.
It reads value=150 unit=mV
